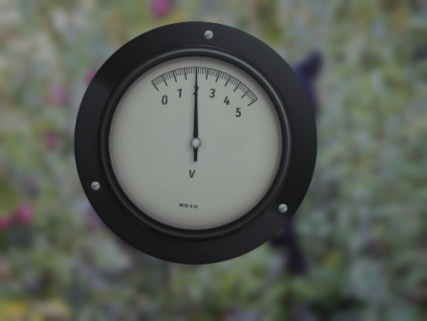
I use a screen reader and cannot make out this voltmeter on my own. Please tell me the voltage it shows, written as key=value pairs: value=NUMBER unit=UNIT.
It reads value=2 unit=V
